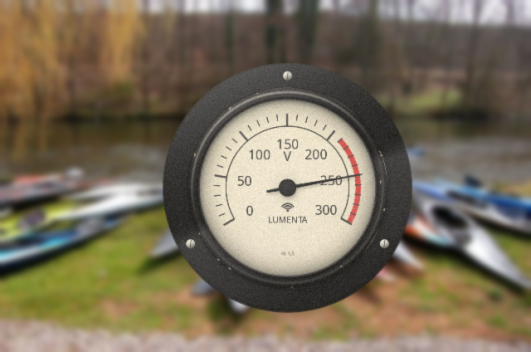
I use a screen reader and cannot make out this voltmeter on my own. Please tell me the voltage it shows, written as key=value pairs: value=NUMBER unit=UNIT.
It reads value=250 unit=V
